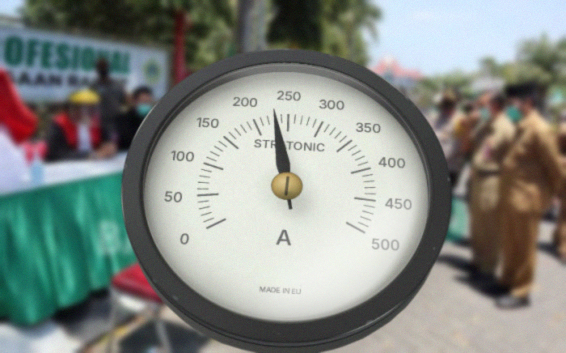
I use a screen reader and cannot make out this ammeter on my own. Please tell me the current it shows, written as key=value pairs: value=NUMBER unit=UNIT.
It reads value=230 unit=A
